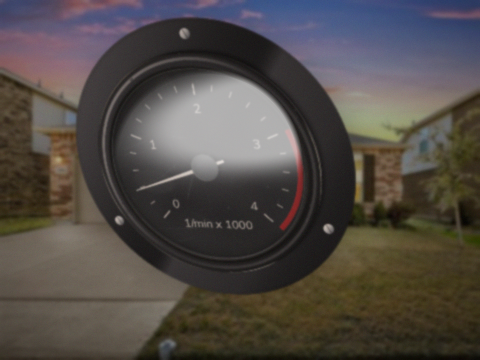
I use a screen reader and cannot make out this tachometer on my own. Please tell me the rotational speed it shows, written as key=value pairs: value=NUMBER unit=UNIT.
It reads value=400 unit=rpm
